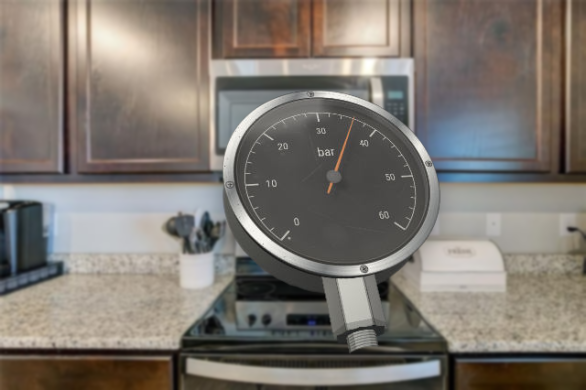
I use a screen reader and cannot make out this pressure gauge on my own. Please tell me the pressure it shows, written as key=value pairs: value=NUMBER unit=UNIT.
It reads value=36 unit=bar
